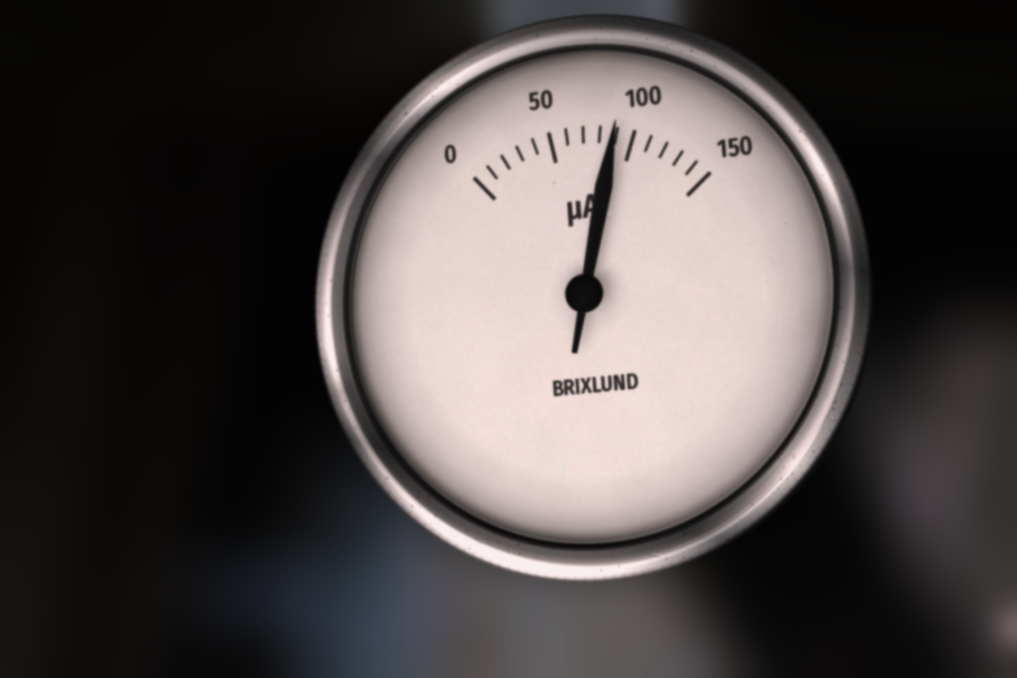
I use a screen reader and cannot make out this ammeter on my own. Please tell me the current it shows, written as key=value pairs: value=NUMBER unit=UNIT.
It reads value=90 unit=µA
